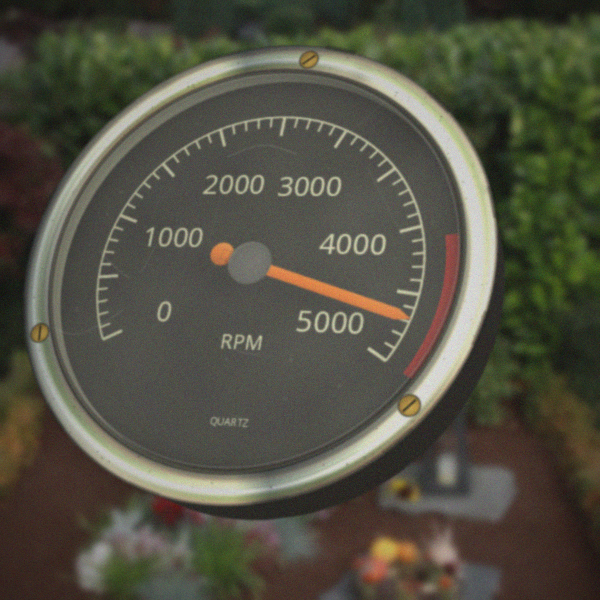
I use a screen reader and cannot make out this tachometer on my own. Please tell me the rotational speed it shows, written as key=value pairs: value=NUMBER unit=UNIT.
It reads value=4700 unit=rpm
